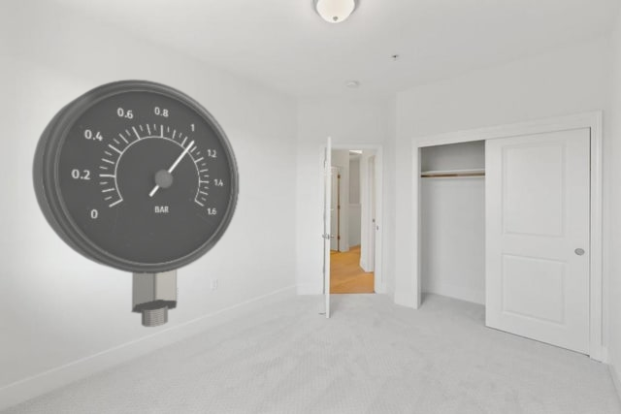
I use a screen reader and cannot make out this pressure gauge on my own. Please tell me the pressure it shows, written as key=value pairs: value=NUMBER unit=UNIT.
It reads value=1.05 unit=bar
